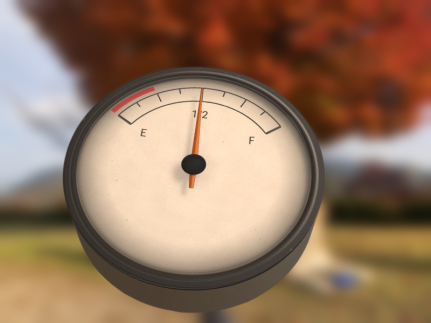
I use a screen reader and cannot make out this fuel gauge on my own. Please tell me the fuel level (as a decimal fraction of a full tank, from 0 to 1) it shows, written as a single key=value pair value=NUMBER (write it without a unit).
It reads value=0.5
